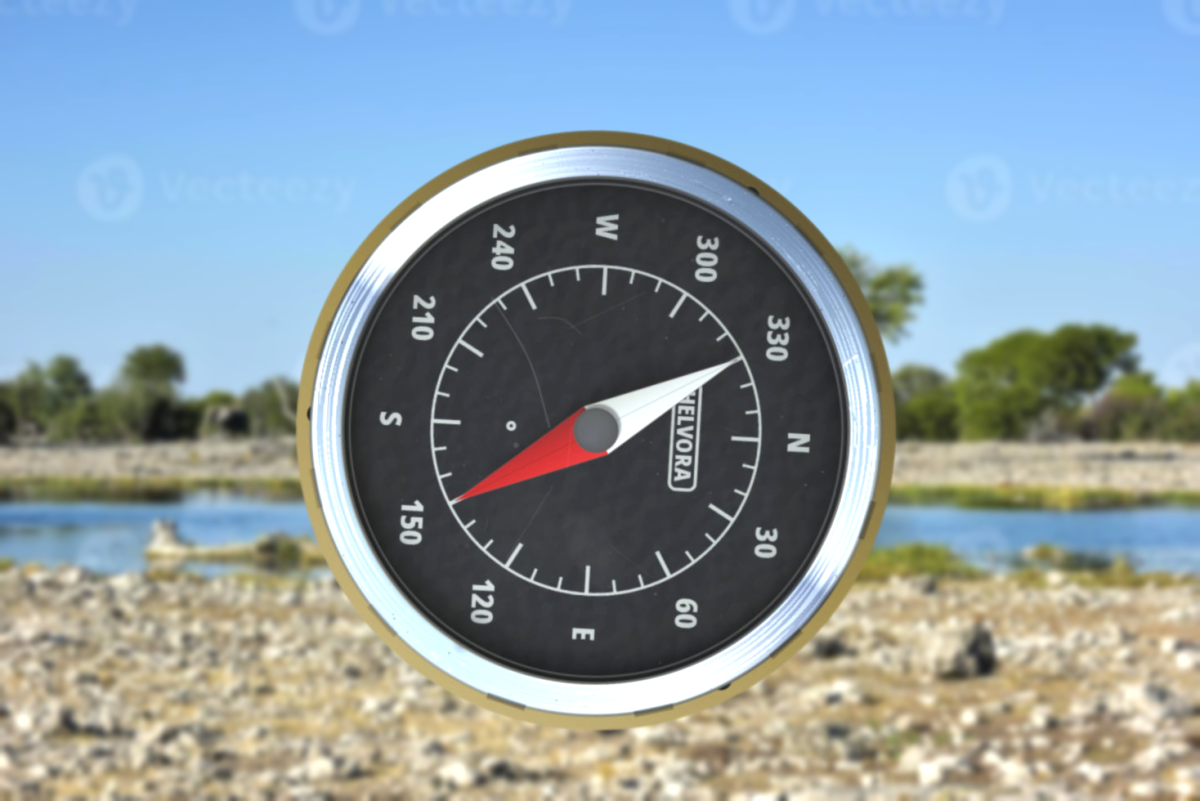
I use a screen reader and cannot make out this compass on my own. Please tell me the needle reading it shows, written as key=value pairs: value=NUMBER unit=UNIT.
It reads value=150 unit=°
